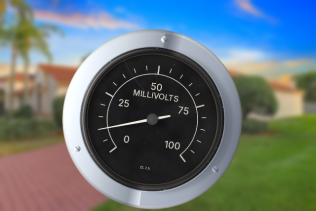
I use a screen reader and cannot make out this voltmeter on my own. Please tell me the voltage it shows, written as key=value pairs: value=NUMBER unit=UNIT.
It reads value=10 unit=mV
